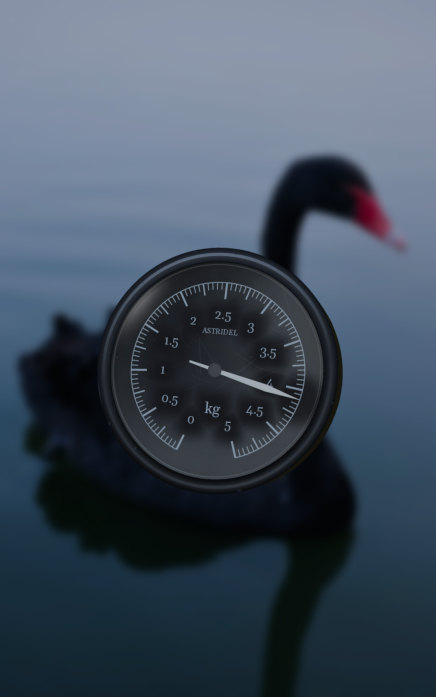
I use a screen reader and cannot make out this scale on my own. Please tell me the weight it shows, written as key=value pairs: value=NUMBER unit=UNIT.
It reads value=4.1 unit=kg
